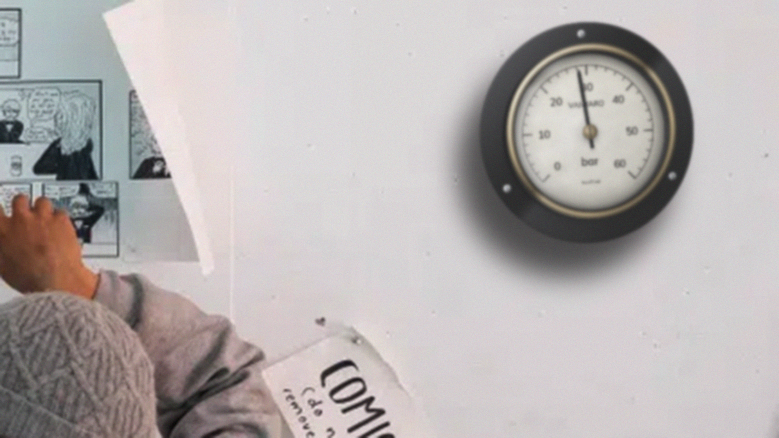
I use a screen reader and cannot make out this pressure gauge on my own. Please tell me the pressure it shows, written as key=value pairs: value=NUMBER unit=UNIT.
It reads value=28 unit=bar
